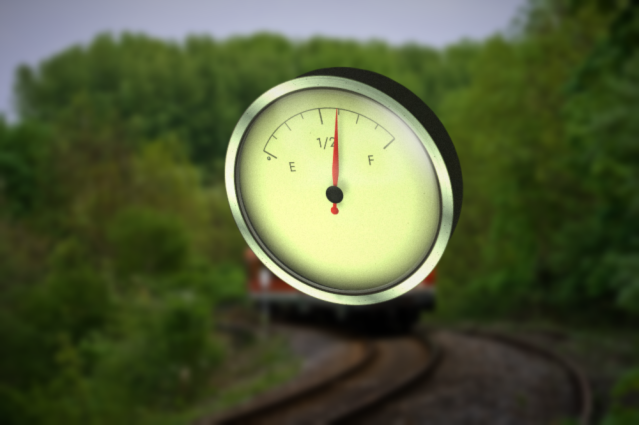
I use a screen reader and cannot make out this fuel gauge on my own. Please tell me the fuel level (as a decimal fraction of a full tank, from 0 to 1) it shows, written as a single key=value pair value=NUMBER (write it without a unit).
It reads value=0.625
